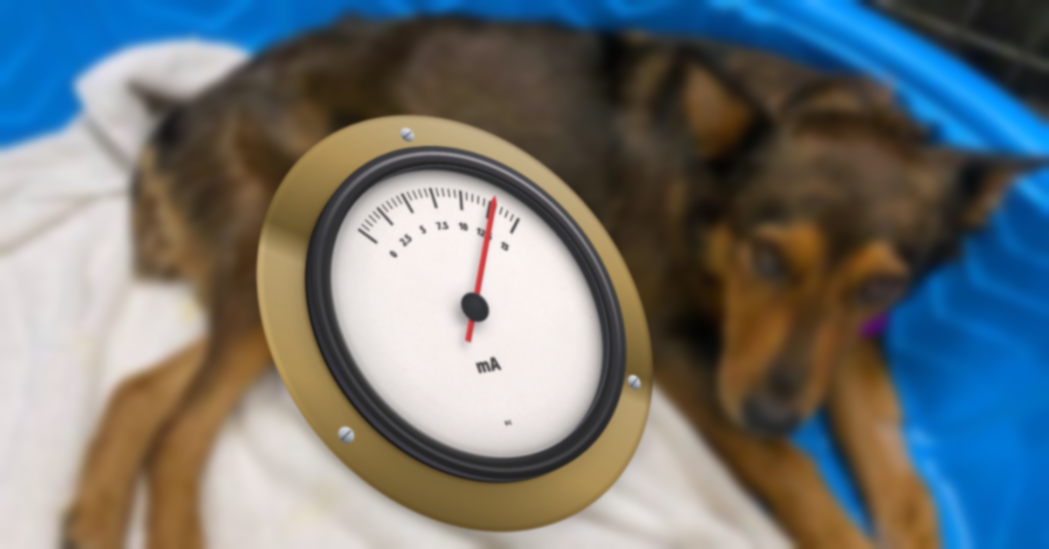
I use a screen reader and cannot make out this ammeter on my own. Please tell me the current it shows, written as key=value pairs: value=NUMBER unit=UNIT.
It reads value=12.5 unit=mA
